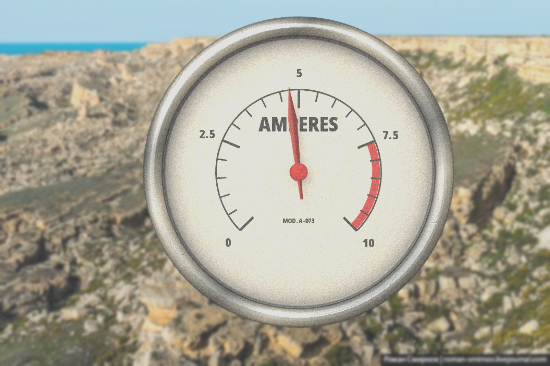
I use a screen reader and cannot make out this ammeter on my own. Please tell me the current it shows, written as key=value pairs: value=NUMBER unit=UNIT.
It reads value=4.75 unit=A
